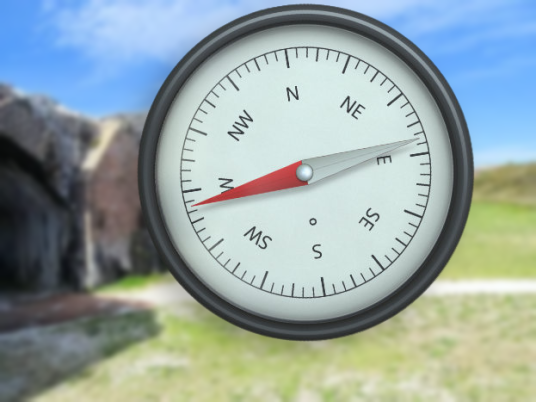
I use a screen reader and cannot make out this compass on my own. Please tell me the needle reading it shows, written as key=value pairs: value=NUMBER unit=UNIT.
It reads value=262.5 unit=°
